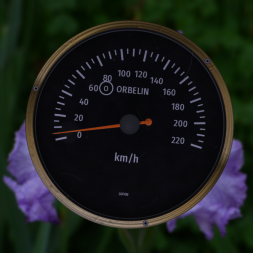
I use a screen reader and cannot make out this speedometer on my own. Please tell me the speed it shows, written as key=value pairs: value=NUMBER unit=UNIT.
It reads value=5 unit=km/h
